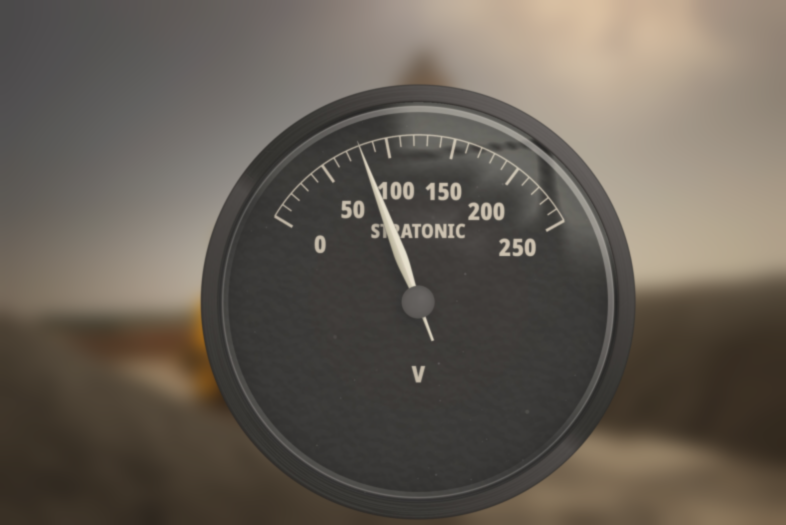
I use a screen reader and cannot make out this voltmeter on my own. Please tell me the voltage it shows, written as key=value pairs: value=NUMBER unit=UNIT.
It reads value=80 unit=V
